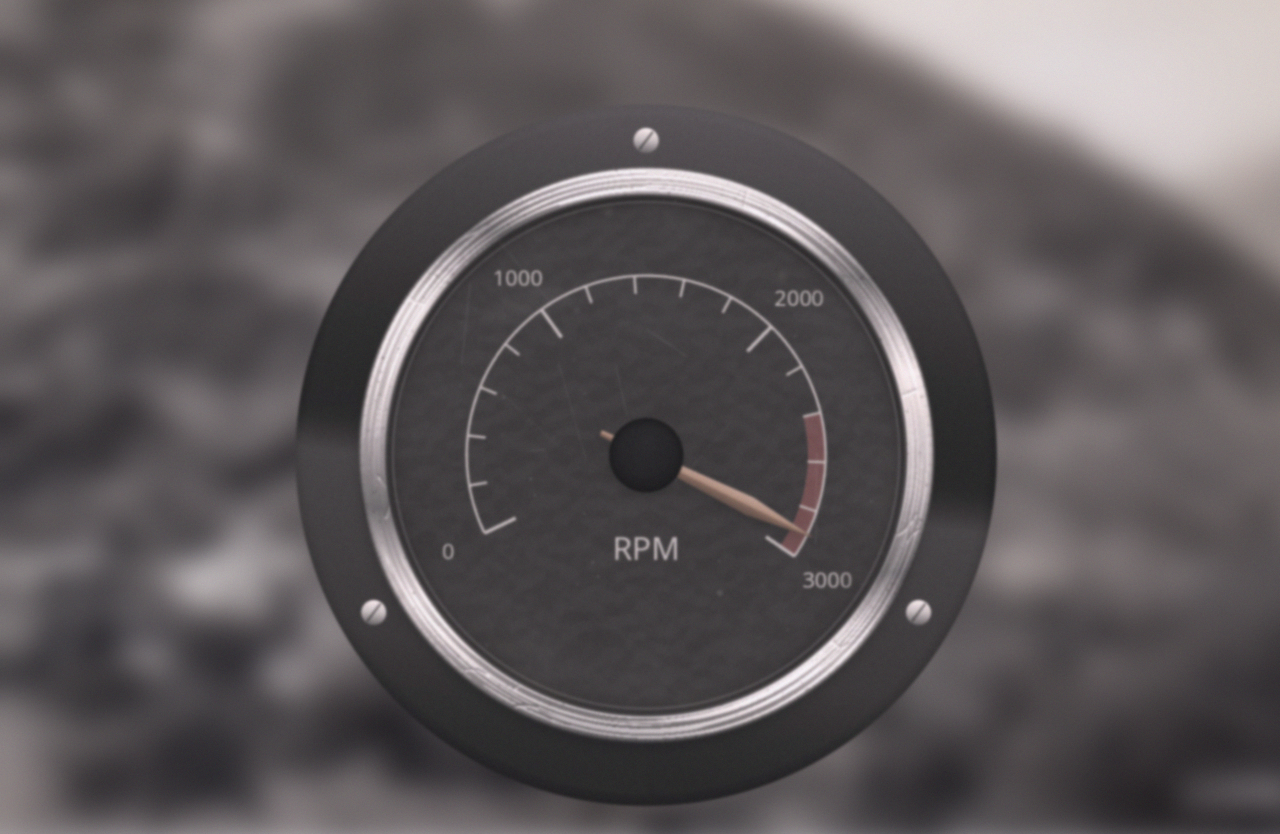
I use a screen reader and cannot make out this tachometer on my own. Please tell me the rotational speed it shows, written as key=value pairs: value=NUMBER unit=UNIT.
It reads value=2900 unit=rpm
